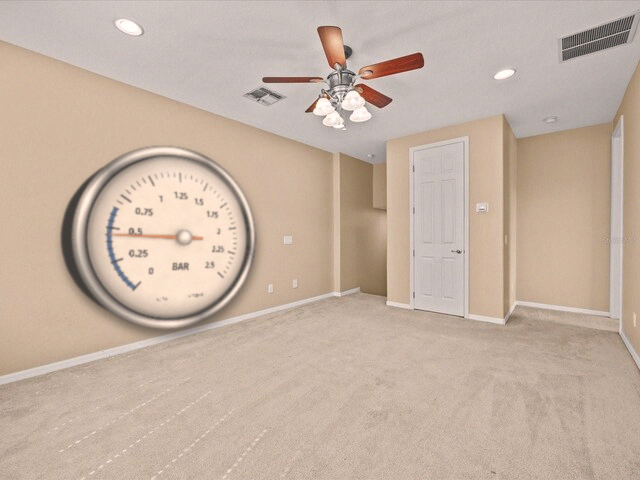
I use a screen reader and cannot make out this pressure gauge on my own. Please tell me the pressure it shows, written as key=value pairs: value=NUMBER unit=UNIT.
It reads value=0.45 unit=bar
